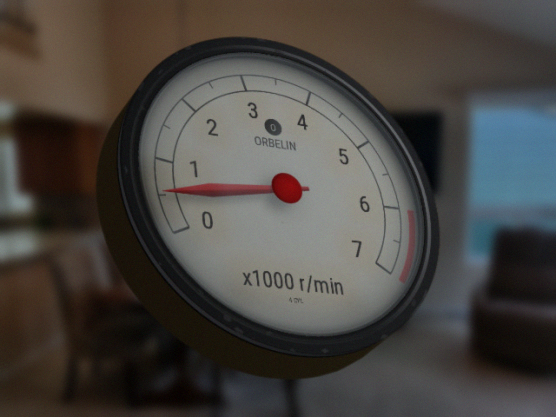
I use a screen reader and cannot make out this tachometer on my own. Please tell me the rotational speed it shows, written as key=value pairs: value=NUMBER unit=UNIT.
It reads value=500 unit=rpm
